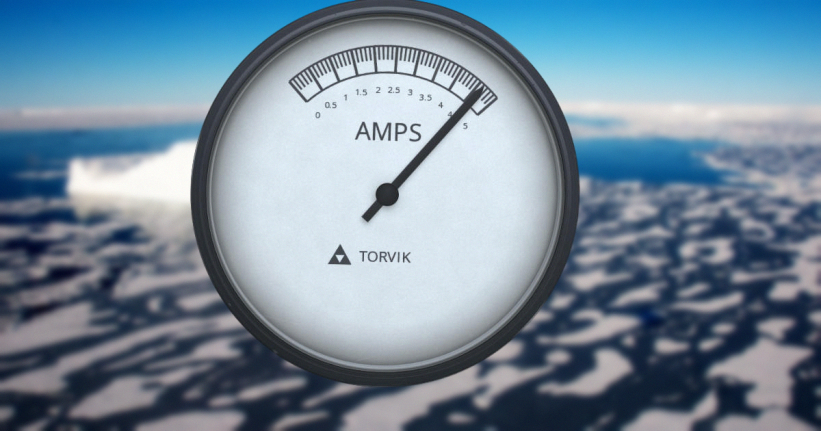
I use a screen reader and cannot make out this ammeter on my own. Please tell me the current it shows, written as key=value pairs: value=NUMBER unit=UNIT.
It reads value=4.6 unit=A
